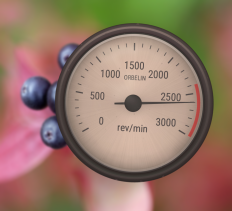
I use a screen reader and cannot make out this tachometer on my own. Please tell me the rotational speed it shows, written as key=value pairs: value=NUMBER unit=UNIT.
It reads value=2600 unit=rpm
